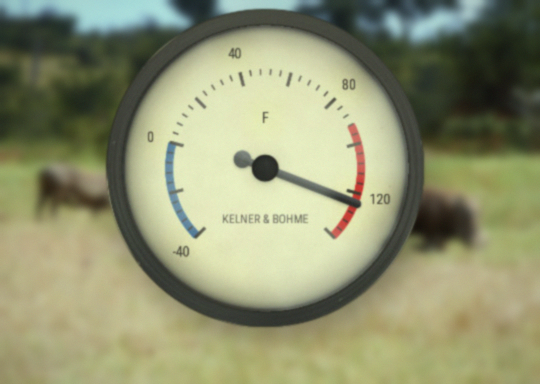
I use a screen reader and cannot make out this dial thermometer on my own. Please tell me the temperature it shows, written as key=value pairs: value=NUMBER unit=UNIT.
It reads value=124 unit=°F
